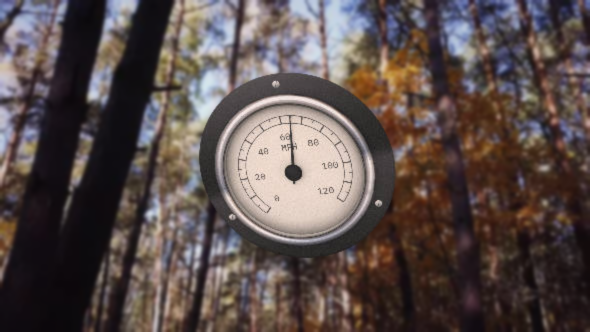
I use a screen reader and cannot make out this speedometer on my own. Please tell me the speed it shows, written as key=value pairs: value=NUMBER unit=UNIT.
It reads value=65 unit=mph
